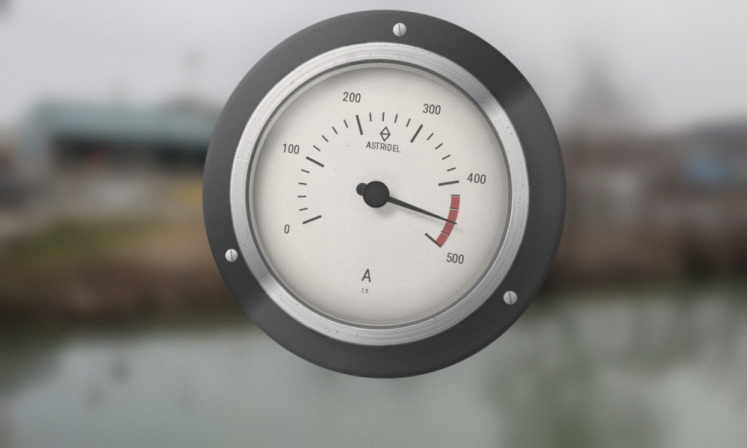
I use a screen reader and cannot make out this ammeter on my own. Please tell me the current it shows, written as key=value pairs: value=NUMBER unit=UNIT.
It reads value=460 unit=A
